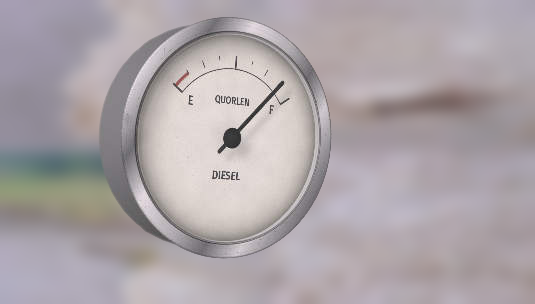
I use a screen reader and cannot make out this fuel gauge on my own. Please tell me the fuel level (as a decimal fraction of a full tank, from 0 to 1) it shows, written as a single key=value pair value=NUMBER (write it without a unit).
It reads value=0.875
